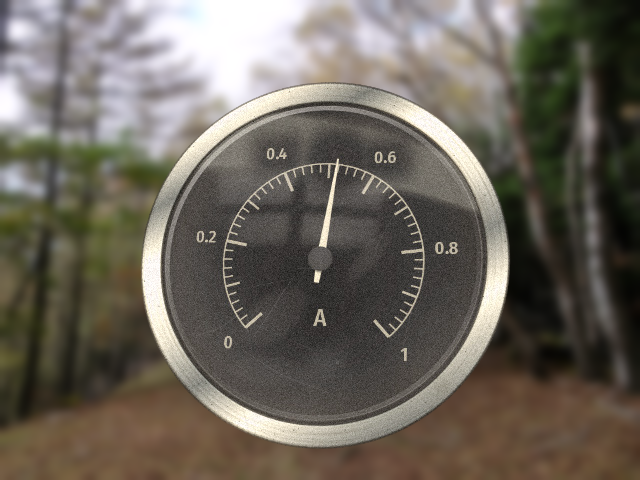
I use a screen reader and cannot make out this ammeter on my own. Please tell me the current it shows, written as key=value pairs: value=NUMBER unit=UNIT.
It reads value=0.52 unit=A
